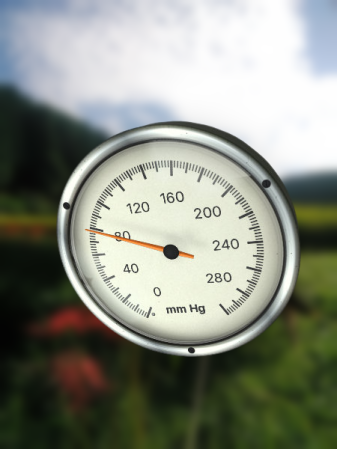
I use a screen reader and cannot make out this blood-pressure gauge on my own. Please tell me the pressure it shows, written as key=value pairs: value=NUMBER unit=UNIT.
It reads value=80 unit=mmHg
